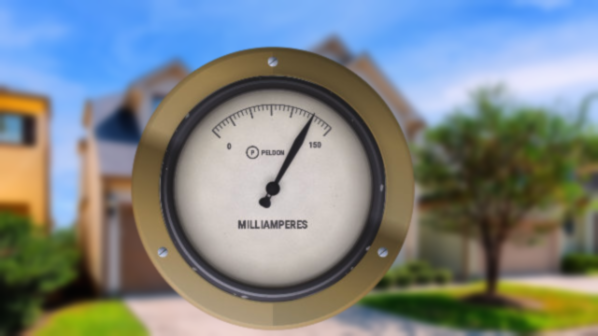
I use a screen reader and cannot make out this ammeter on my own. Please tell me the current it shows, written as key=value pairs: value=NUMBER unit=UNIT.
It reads value=125 unit=mA
